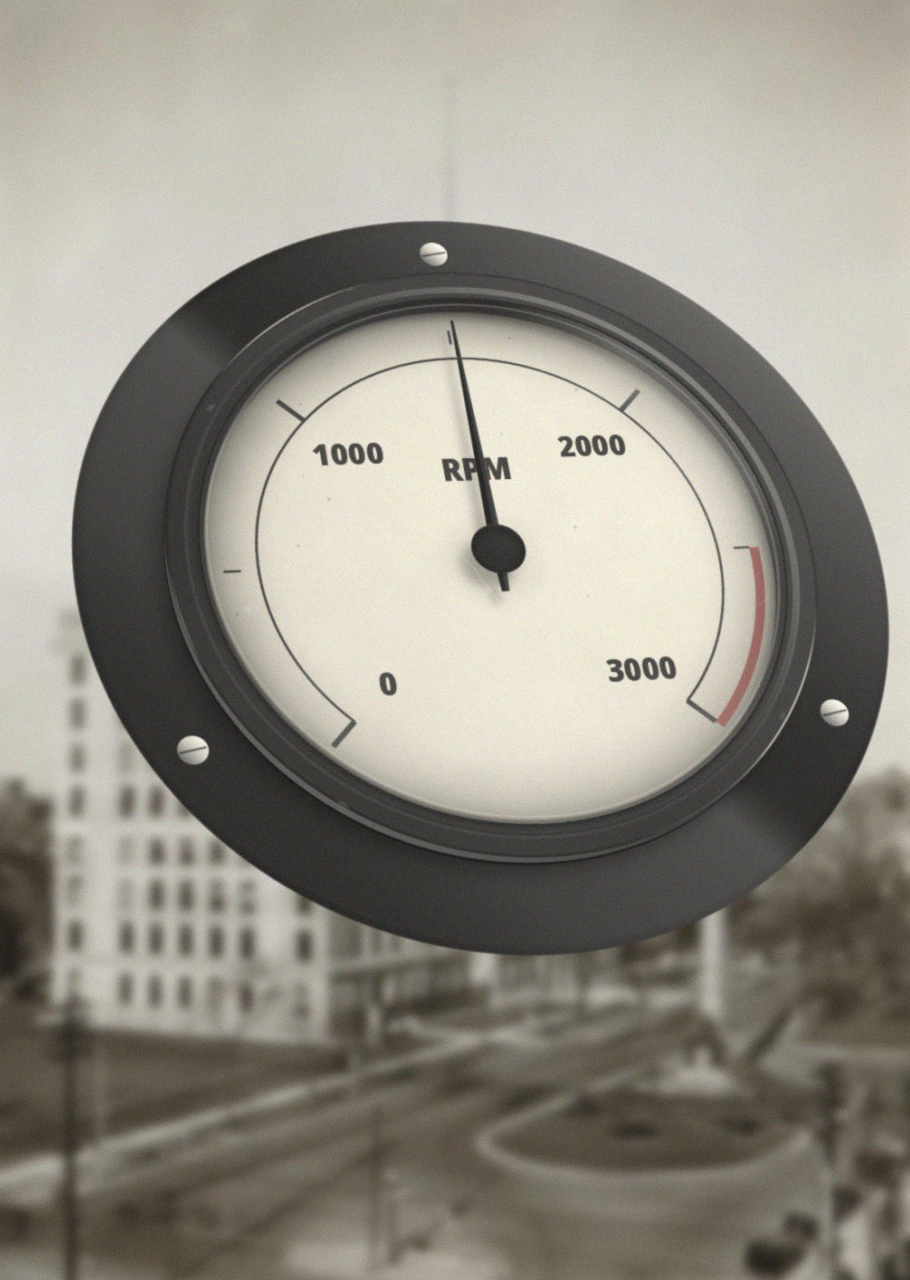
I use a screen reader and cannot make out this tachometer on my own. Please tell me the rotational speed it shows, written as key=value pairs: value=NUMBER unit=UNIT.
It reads value=1500 unit=rpm
